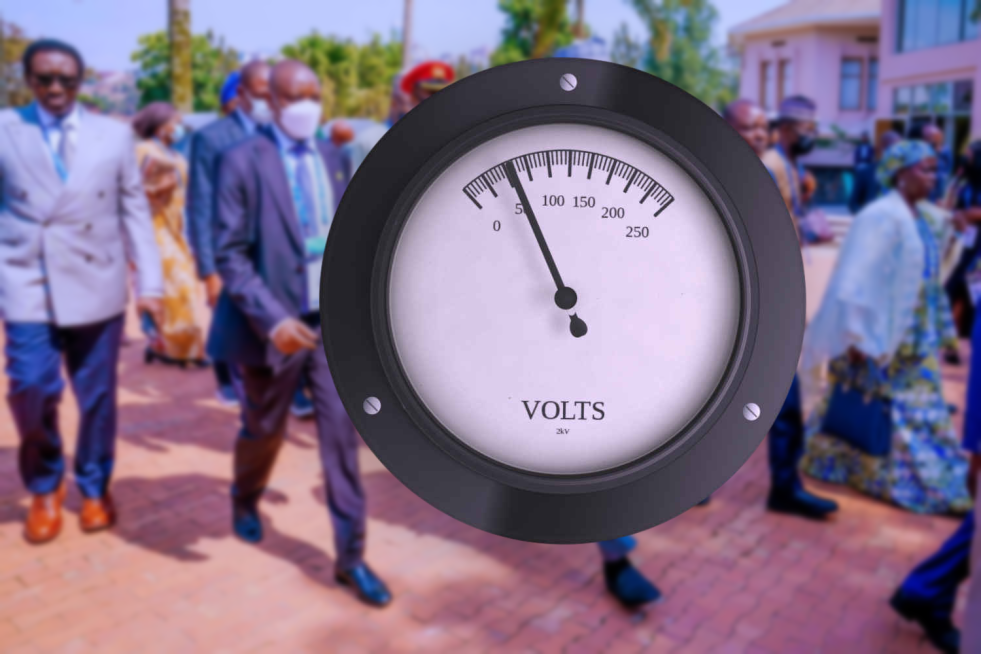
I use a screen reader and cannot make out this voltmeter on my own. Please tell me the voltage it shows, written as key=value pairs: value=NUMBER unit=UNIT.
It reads value=55 unit=V
